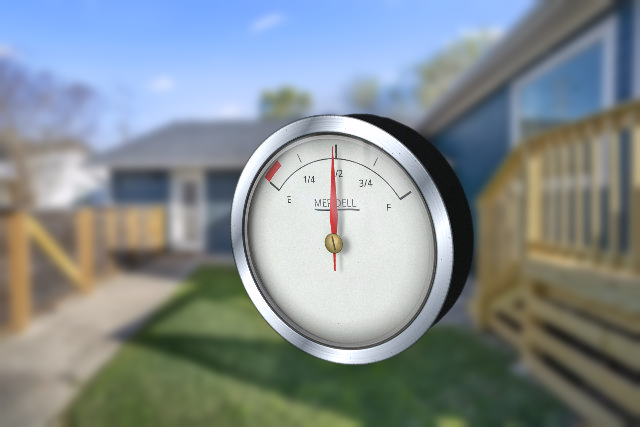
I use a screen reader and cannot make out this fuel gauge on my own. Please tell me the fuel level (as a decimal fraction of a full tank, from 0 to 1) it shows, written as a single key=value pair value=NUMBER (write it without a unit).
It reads value=0.5
